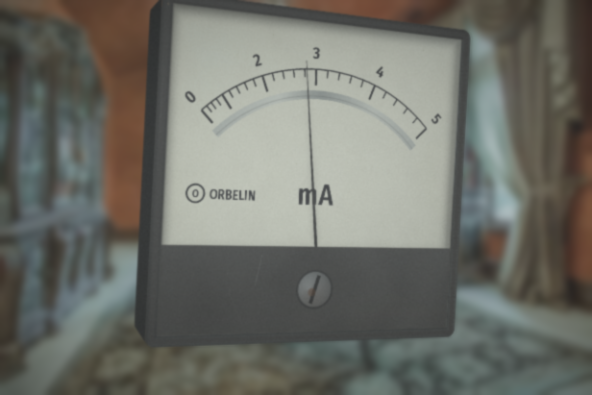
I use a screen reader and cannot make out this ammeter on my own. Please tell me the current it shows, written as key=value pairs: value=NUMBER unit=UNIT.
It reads value=2.8 unit=mA
